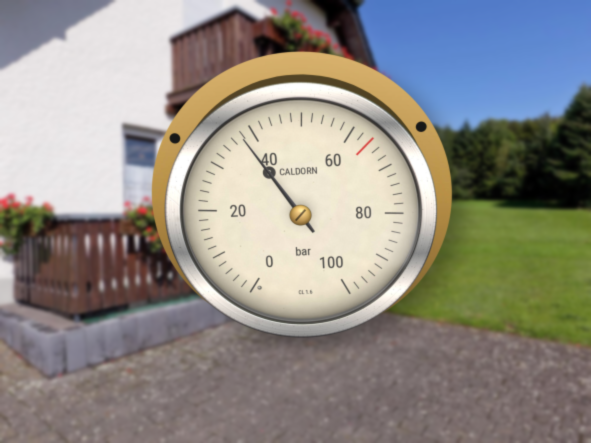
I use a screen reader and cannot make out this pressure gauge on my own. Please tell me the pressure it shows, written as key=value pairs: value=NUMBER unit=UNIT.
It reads value=38 unit=bar
